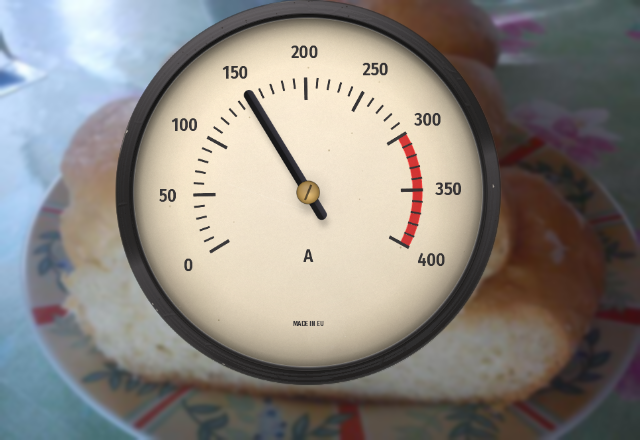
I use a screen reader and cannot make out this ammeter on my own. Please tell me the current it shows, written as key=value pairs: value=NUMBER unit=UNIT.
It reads value=150 unit=A
